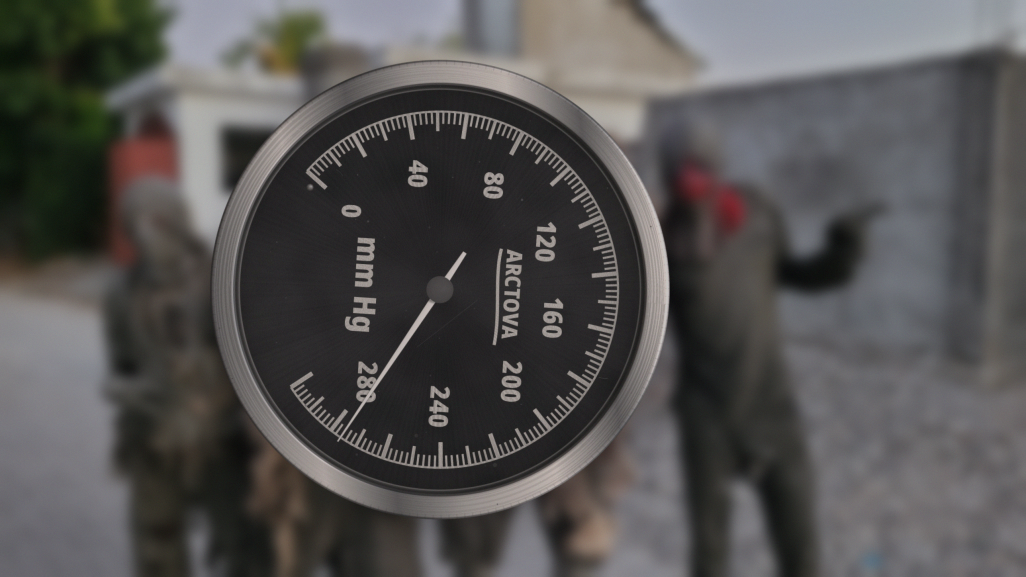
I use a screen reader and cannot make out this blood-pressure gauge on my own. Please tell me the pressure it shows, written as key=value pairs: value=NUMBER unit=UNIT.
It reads value=276 unit=mmHg
